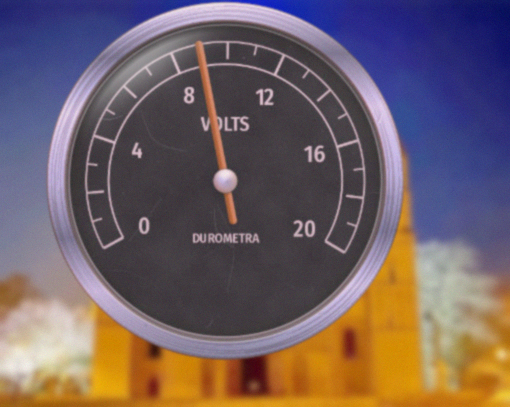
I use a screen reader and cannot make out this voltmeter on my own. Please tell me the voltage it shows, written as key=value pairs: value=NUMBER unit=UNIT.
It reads value=9 unit=V
